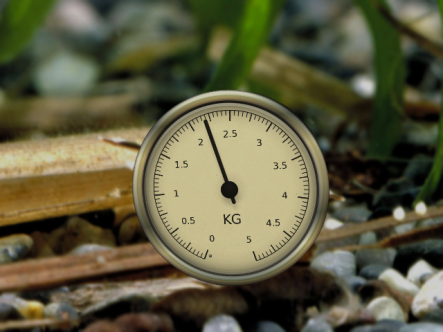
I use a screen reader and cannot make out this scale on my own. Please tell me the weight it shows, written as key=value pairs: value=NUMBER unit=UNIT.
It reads value=2.2 unit=kg
